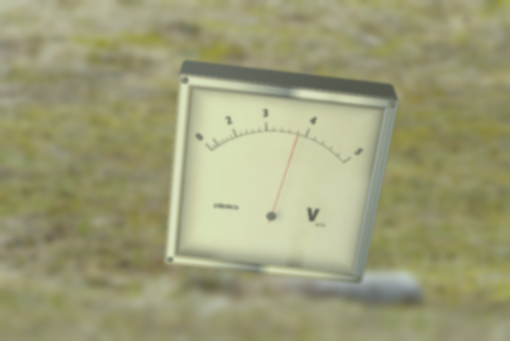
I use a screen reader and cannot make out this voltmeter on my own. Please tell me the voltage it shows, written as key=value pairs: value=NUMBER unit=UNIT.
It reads value=3.8 unit=V
